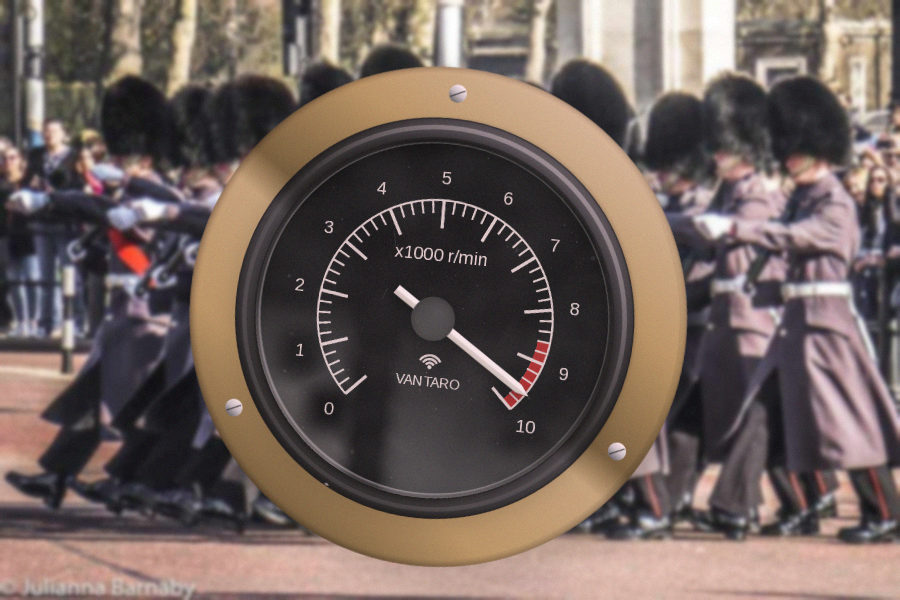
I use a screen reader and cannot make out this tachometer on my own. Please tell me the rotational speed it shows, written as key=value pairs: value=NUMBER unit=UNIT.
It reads value=9600 unit=rpm
